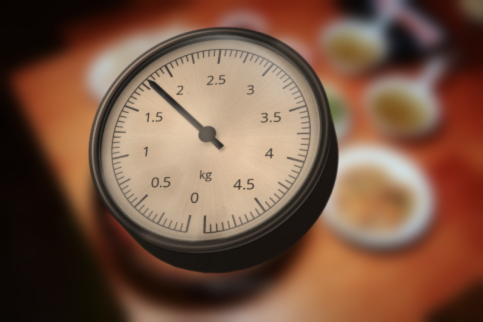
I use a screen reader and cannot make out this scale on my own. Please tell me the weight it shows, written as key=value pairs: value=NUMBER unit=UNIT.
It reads value=1.8 unit=kg
